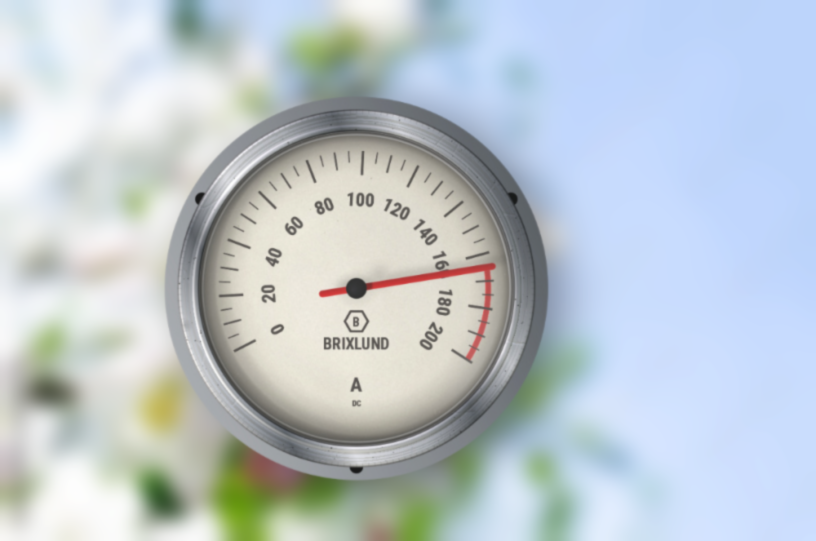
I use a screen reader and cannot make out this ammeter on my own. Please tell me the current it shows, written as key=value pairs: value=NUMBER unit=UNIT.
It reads value=165 unit=A
